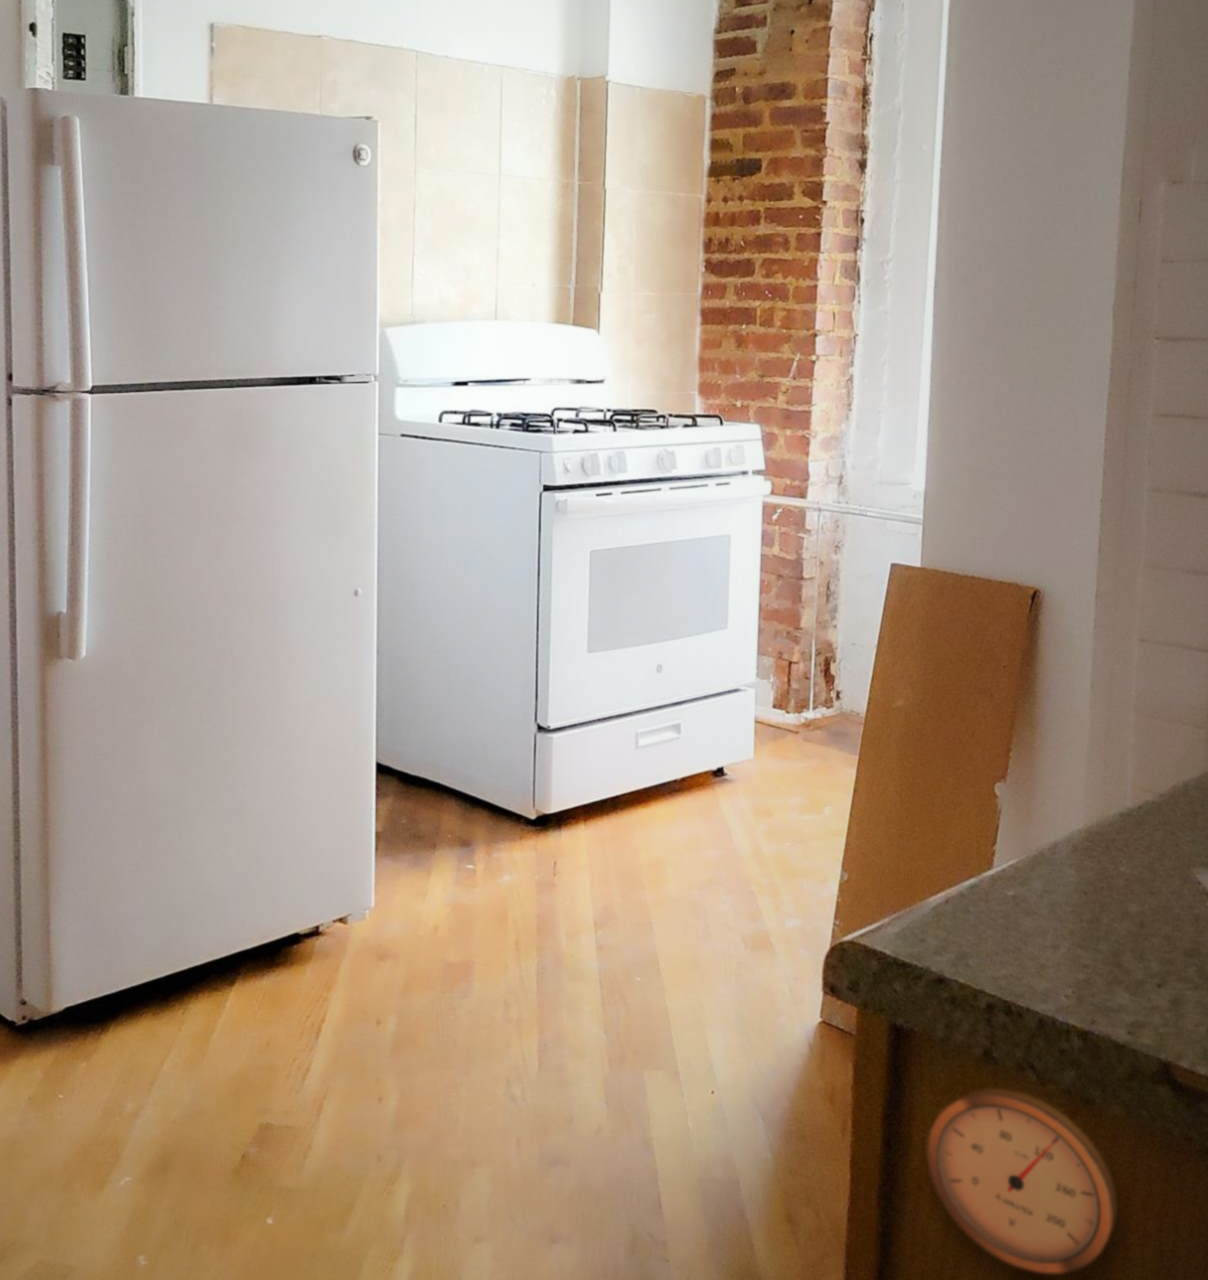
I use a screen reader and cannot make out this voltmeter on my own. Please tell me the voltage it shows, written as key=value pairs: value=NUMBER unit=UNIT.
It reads value=120 unit=V
